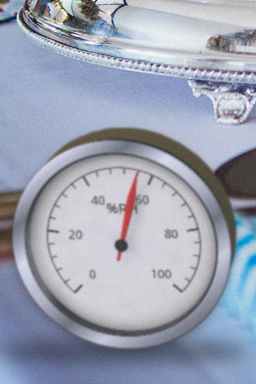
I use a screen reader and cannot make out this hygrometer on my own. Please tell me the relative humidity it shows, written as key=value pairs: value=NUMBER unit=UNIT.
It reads value=56 unit=%
